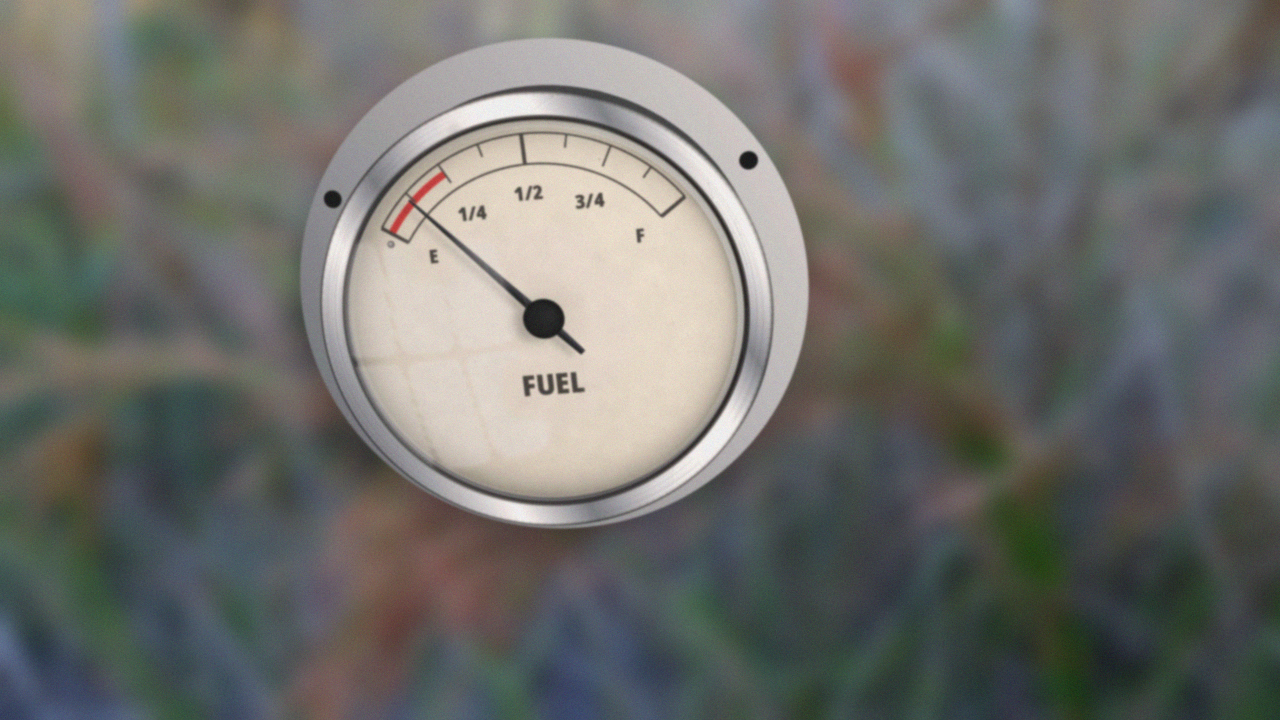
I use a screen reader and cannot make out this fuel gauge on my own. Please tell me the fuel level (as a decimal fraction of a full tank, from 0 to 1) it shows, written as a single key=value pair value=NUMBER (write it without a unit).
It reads value=0.125
